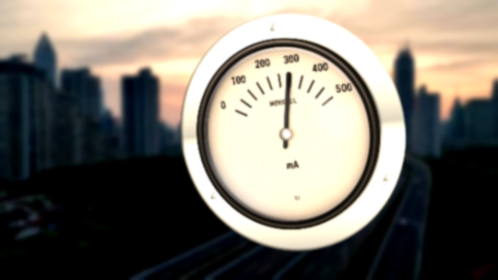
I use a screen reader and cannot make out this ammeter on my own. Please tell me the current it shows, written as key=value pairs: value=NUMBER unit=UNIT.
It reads value=300 unit=mA
